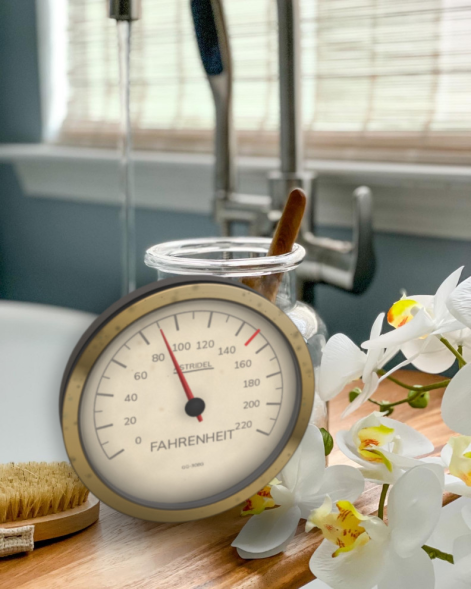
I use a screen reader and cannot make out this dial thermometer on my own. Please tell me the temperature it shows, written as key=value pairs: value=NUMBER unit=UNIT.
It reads value=90 unit=°F
